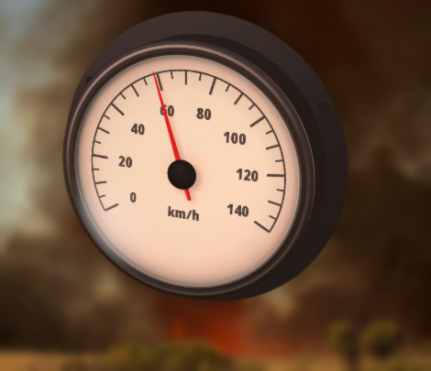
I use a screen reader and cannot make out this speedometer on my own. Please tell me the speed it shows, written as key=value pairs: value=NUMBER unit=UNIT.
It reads value=60 unit=km/h
